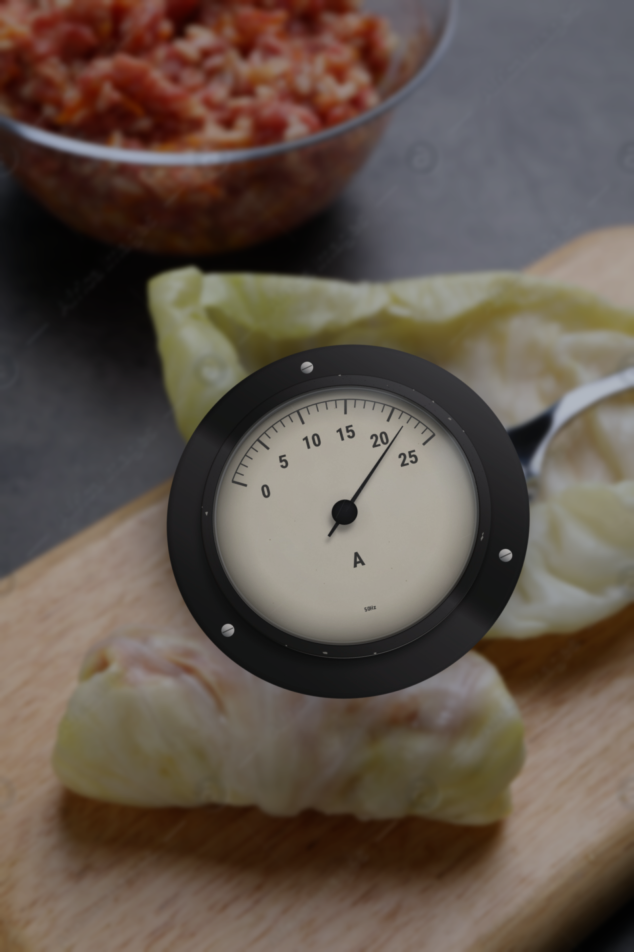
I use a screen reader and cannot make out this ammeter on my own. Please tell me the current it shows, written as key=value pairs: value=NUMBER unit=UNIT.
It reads value=22 unit=A
